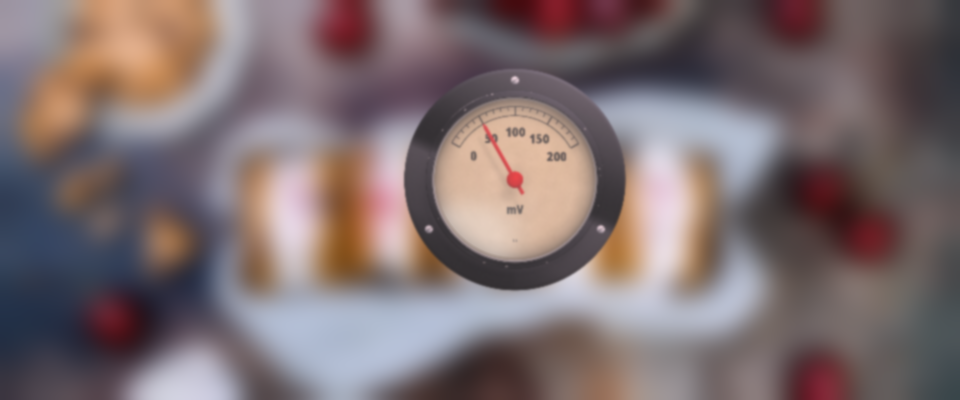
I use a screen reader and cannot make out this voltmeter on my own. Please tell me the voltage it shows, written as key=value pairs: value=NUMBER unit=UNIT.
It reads value=50 unit=mV
